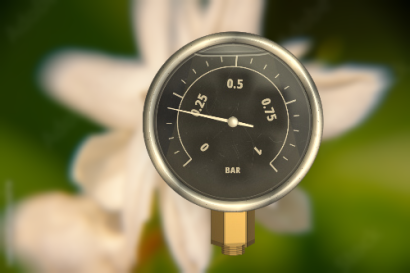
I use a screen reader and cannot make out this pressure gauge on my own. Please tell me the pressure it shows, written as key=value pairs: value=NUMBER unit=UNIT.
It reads value=0.2 unit=bar
